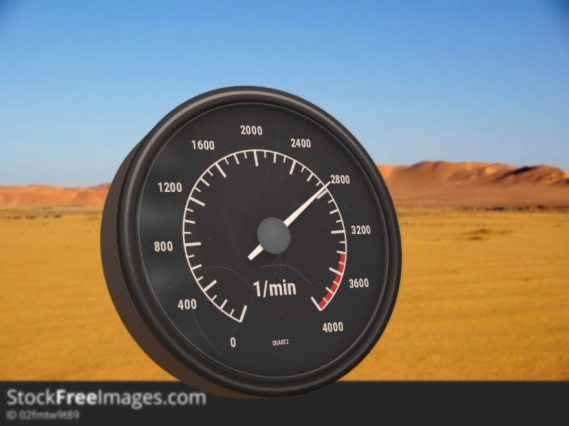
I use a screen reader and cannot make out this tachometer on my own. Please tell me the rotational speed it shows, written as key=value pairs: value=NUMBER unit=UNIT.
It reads value=2750 unit=rpm
